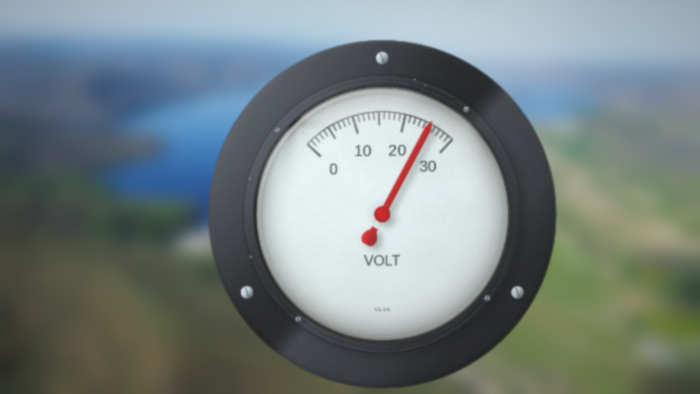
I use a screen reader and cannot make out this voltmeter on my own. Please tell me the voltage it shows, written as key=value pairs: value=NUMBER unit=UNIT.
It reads value=25 unit=V
